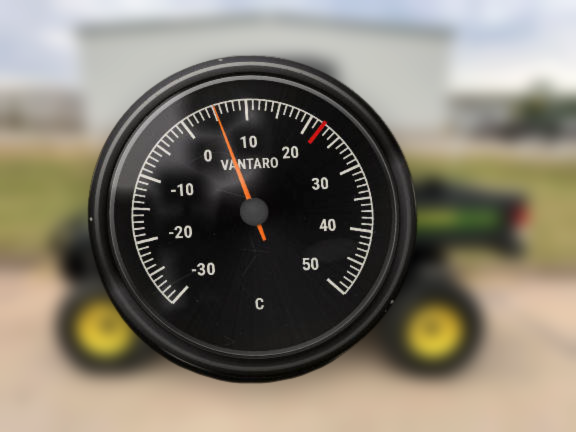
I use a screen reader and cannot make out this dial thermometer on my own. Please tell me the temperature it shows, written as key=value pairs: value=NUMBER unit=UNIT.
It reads value=5 unit=°C
